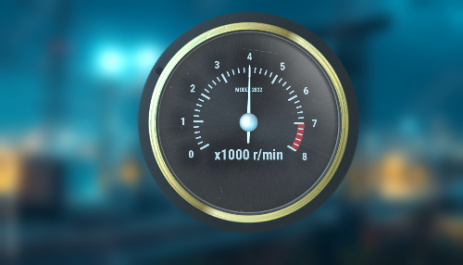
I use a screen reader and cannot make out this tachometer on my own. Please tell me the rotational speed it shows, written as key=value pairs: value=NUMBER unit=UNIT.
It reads value=4000 unit=rpm
